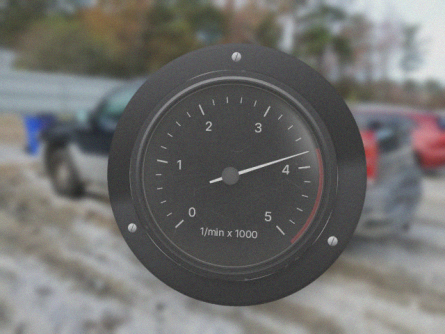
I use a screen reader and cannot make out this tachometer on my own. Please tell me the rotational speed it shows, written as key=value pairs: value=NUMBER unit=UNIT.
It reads value=3800 unit=rpm
